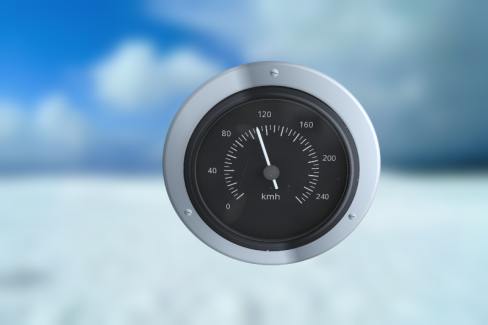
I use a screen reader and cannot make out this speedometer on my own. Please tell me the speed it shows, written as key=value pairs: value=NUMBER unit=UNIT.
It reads value=110 unit=km/h
